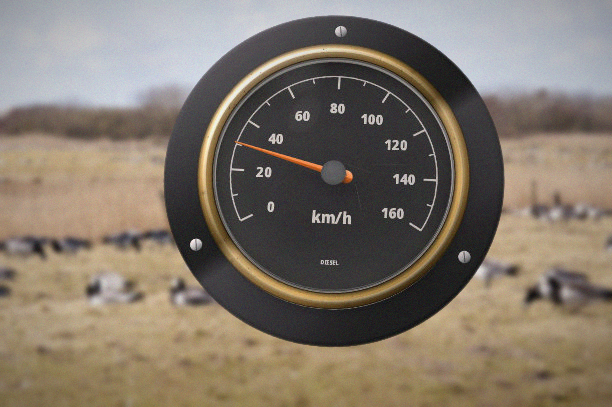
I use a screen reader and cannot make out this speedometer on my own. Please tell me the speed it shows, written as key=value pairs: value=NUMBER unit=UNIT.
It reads value=30 unit=km/h
